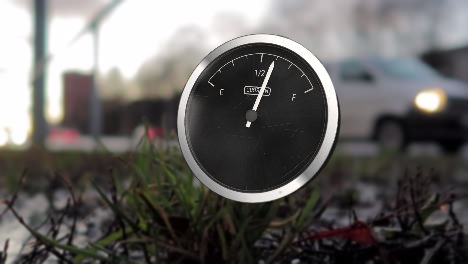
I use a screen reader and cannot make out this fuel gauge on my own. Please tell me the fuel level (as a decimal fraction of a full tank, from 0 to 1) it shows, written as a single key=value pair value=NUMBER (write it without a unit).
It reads value=0.625
